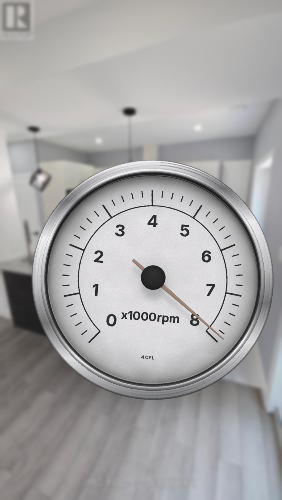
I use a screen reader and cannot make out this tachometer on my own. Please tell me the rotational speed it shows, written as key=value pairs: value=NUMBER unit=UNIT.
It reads value=7900 unit=rpm
